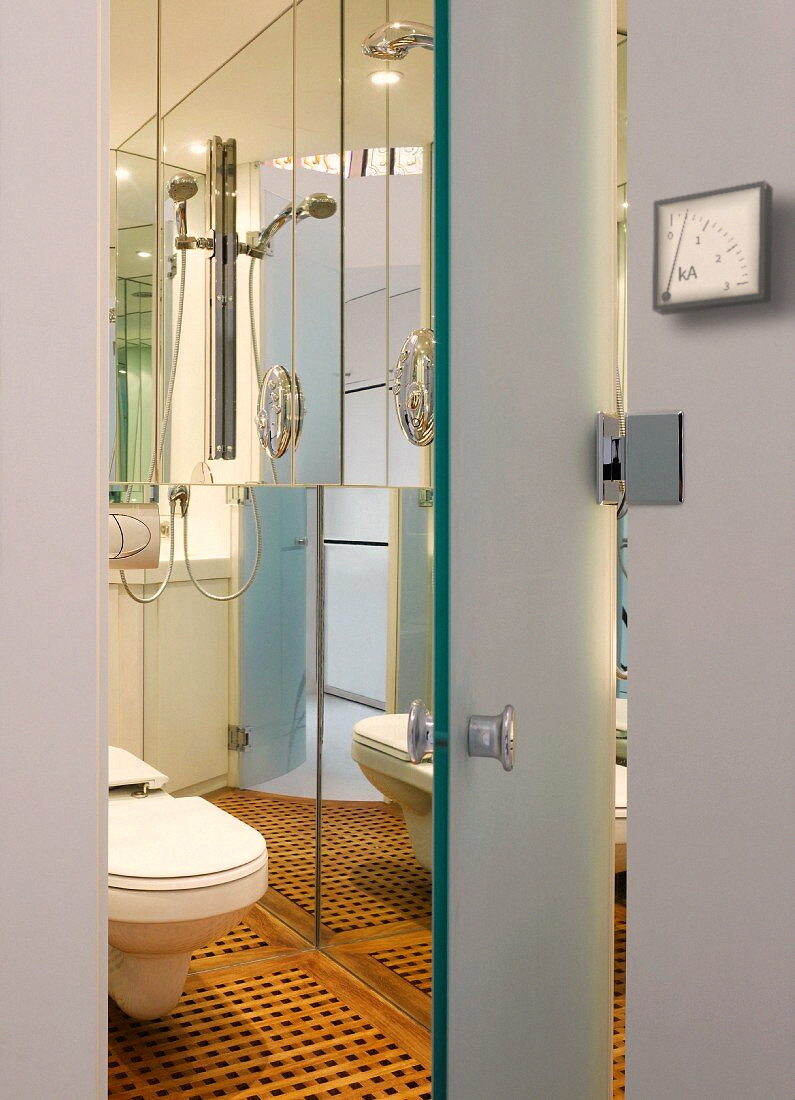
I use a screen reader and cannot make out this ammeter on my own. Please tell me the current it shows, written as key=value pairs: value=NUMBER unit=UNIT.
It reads value=0.4 unit=kA
